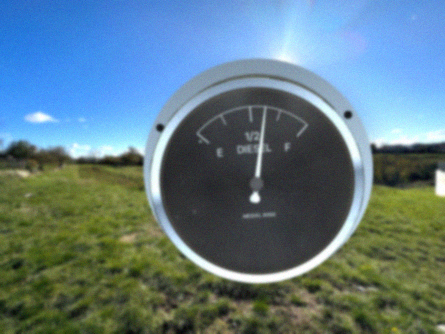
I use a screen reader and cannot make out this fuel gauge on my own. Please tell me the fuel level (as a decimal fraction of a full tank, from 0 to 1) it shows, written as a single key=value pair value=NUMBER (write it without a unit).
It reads value=0.625
